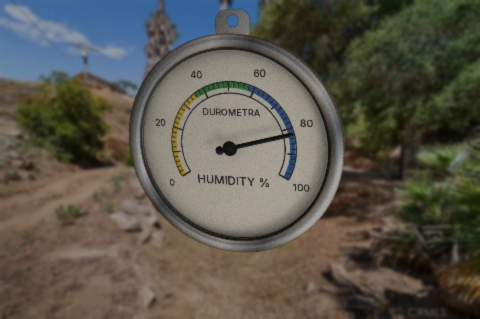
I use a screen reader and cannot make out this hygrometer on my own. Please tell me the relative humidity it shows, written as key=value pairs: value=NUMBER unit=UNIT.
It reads value=82 unit=%
